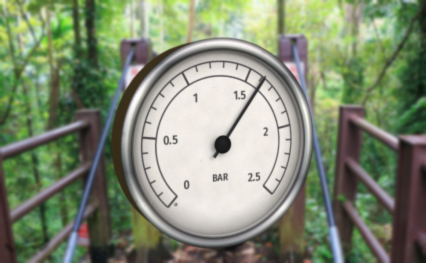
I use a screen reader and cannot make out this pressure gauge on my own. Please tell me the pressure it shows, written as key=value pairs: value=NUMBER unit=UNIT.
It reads value=1.6 unit=bar
